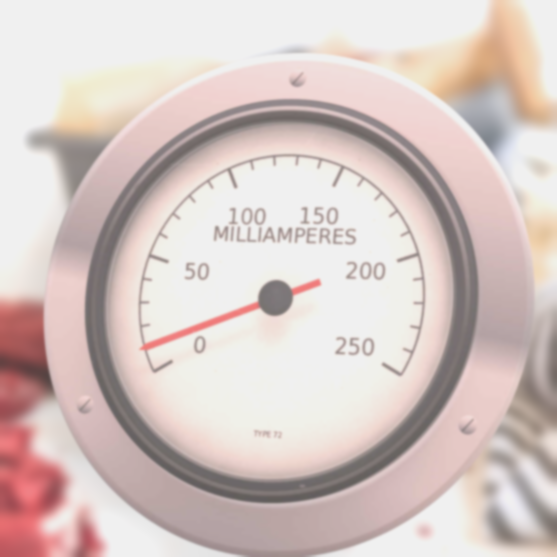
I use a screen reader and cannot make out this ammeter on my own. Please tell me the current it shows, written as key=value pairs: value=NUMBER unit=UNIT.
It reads value=10 unit=mA
